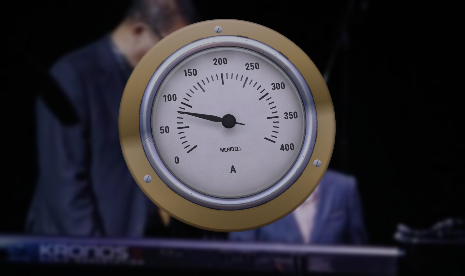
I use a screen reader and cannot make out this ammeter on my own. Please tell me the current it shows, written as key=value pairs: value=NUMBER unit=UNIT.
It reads value=80 unit=A
